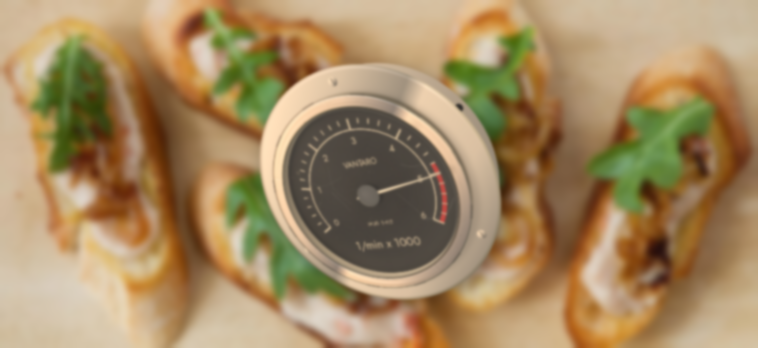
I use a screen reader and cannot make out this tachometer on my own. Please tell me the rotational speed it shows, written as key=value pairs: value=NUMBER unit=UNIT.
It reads value=5000 unit=rpm
